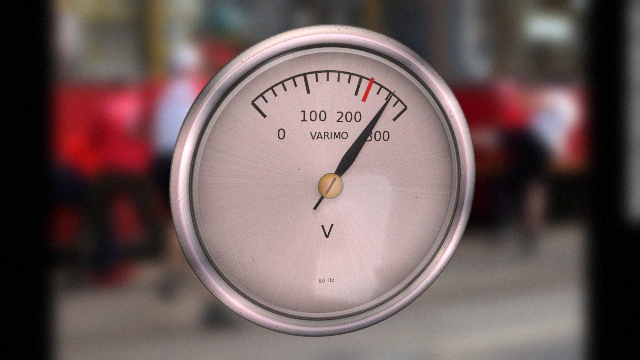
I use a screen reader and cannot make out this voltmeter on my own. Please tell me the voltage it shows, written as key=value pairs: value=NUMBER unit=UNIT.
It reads value=260 unit=V
